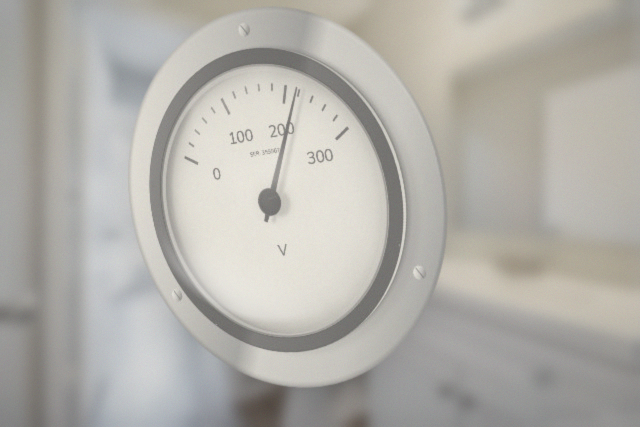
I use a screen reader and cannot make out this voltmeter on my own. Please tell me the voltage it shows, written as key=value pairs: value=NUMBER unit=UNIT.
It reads value=220 unit=V
